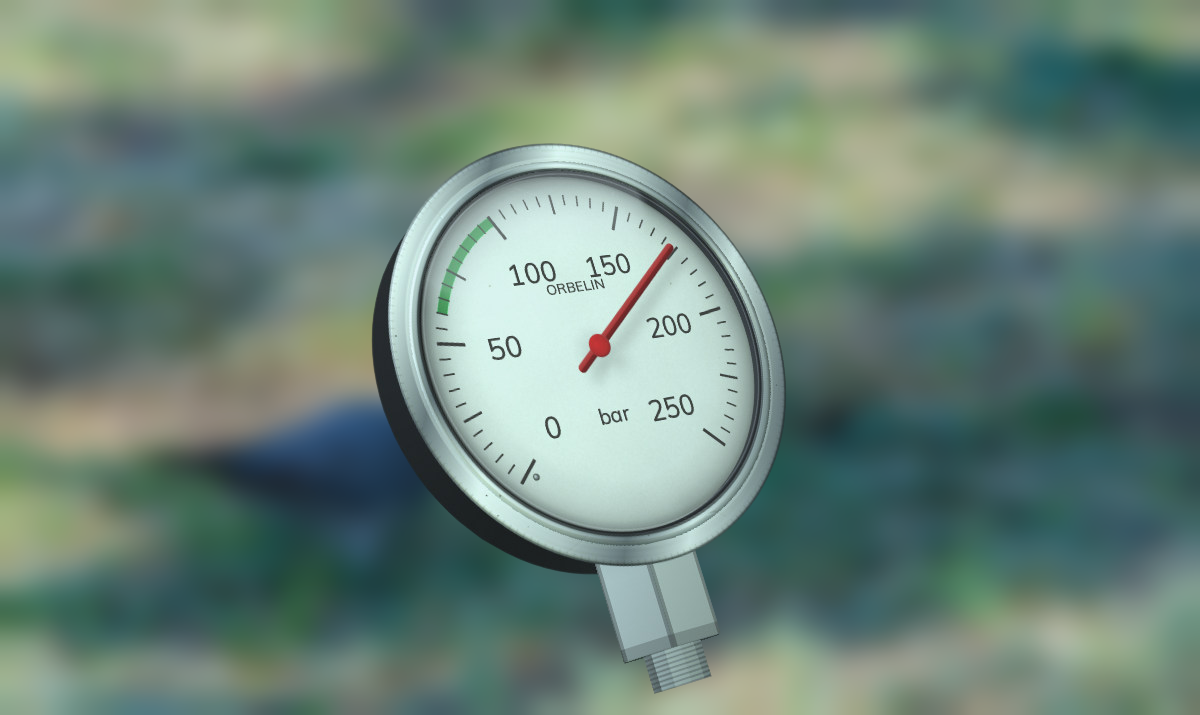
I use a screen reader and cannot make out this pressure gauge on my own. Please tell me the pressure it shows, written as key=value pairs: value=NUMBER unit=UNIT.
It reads value=172.5 unit=bar
